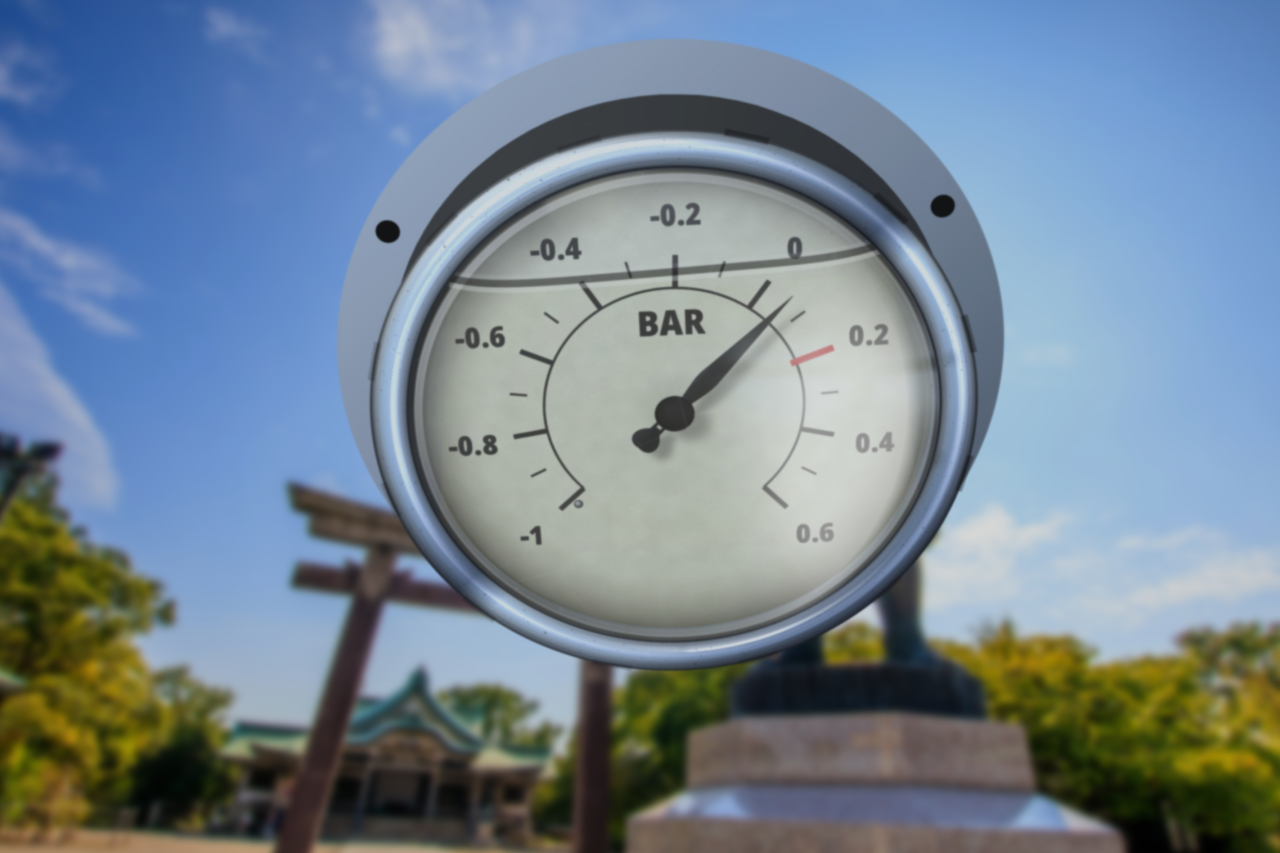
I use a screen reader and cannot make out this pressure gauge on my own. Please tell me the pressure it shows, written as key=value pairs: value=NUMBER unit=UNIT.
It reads value=0.05 unit=bar
